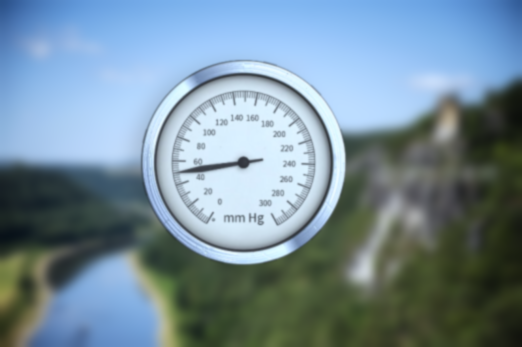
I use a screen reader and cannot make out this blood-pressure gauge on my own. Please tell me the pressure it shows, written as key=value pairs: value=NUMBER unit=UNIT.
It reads value=50 unit=mmHg
